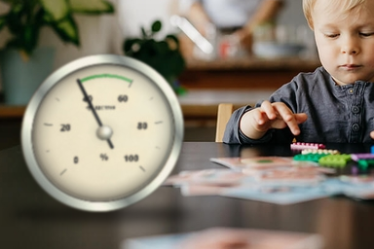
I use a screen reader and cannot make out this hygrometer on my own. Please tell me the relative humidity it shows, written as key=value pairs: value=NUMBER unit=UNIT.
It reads value=40 unit=%
